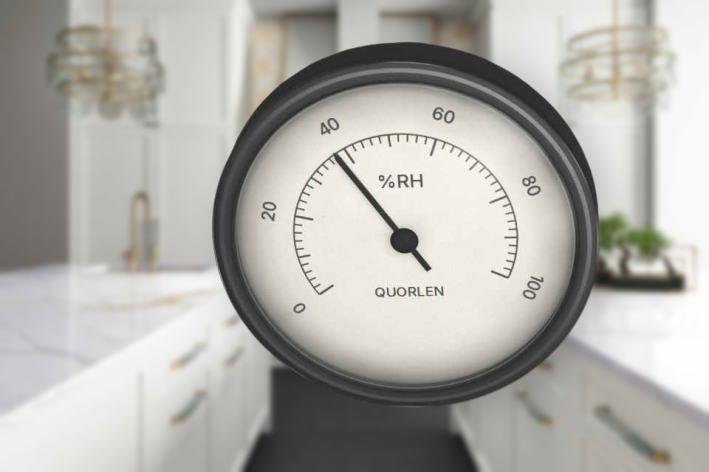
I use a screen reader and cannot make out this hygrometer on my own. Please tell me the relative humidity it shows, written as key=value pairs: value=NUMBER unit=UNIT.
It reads value=38 unit=%
